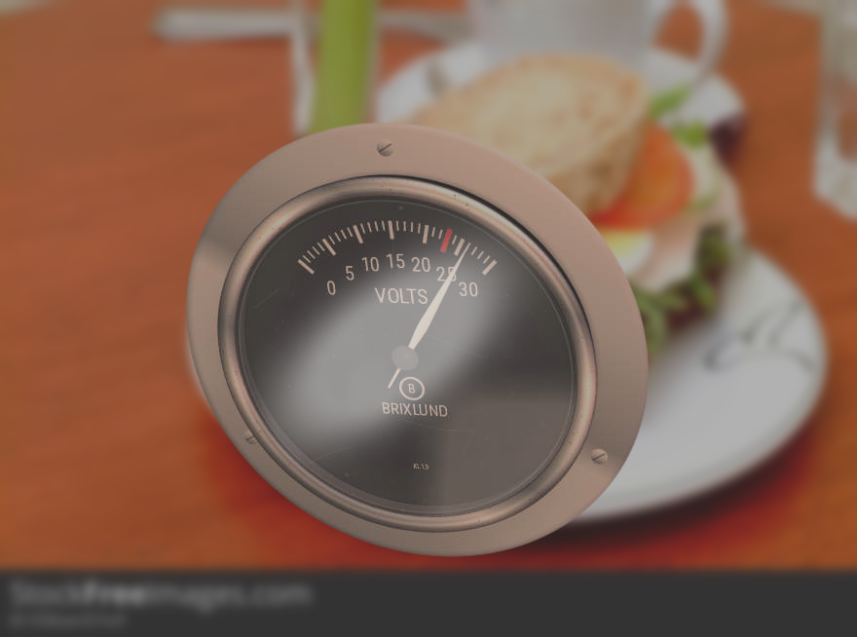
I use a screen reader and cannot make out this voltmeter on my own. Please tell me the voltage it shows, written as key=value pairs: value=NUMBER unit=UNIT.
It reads value=26 unit=V
